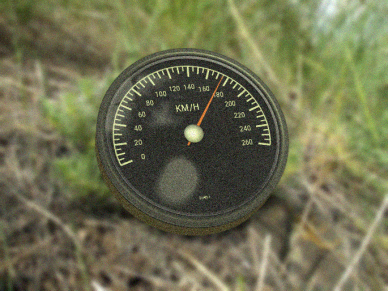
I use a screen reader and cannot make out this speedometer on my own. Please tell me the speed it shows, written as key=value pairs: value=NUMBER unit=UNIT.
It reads value=175 unit=km/h
